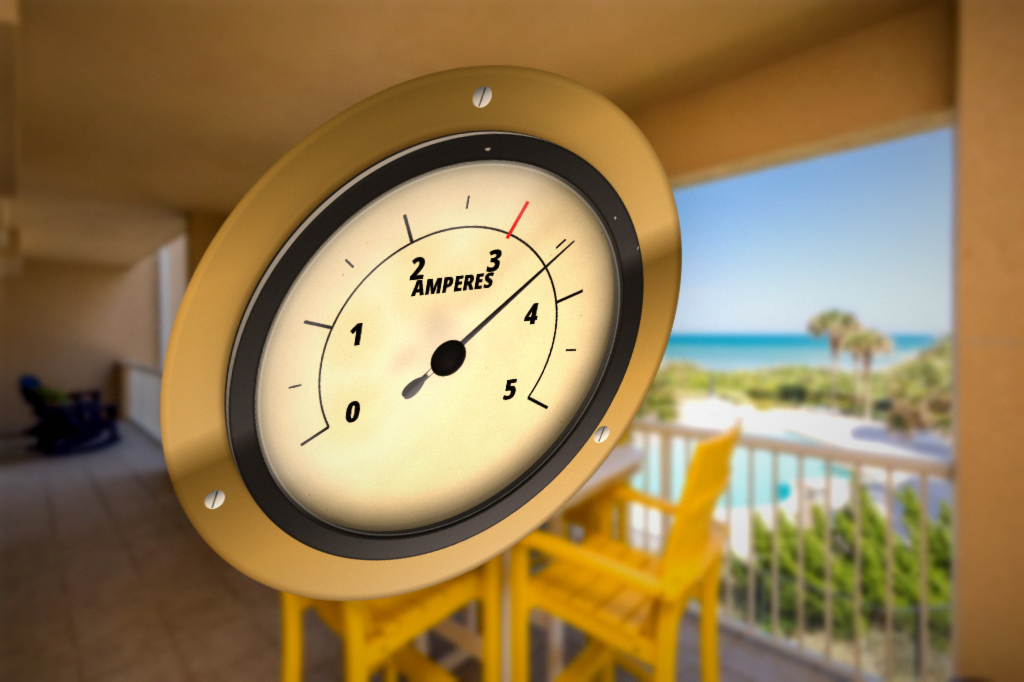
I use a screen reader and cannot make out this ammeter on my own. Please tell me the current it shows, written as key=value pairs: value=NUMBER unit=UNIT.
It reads value=3.5 unit=A
